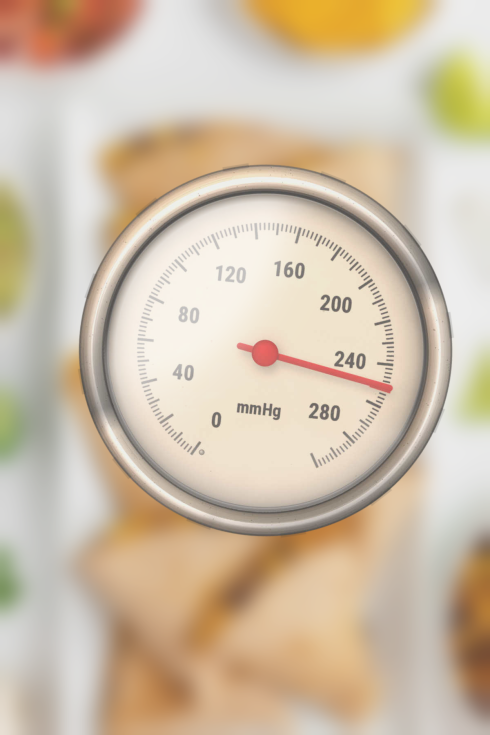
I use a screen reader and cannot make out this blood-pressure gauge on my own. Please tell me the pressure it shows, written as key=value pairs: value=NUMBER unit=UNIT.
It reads value=250 unit=mmHg
